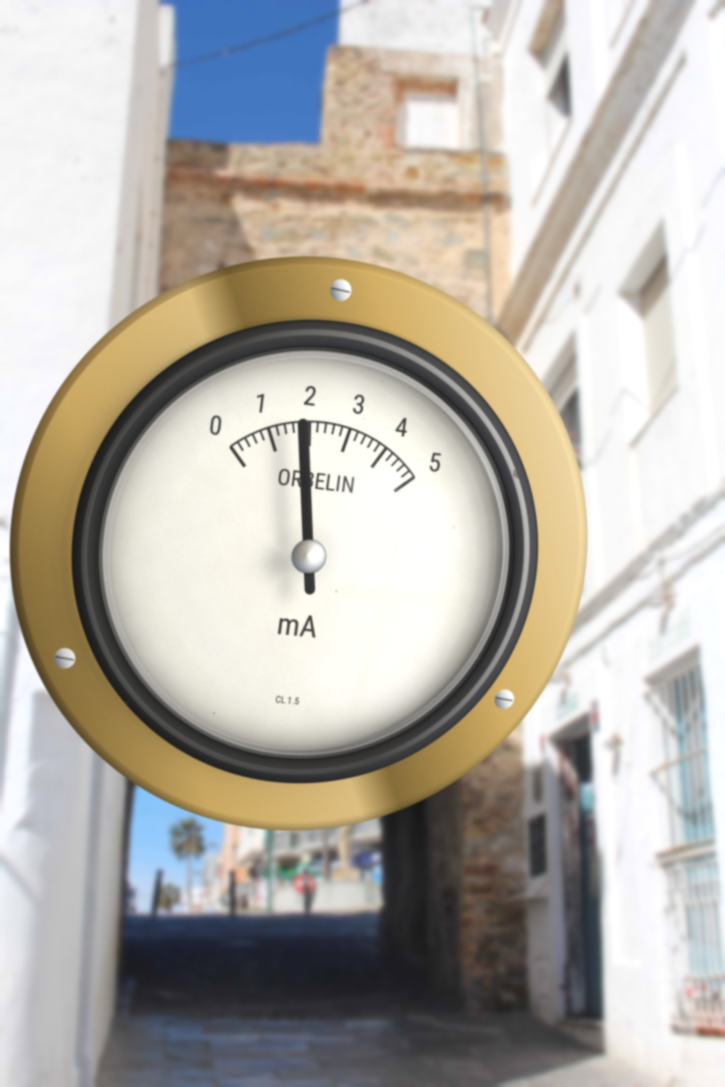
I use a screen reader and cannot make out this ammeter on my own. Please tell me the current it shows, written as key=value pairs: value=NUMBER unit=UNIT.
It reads value=1.8 unit=mA
